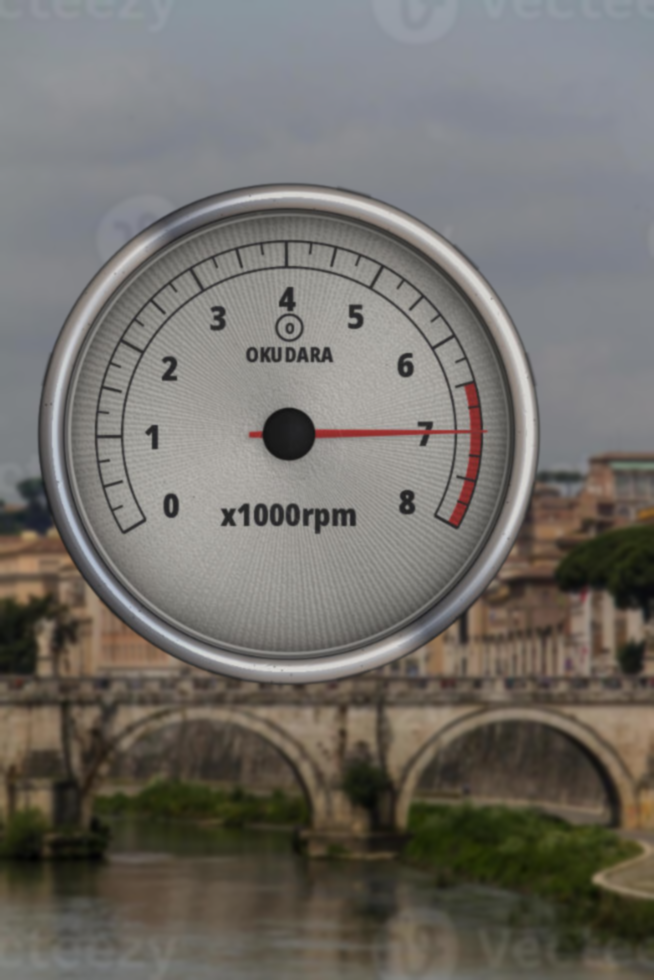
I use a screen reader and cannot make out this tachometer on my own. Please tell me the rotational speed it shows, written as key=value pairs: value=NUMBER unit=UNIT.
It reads value=7000 unit=rpm
